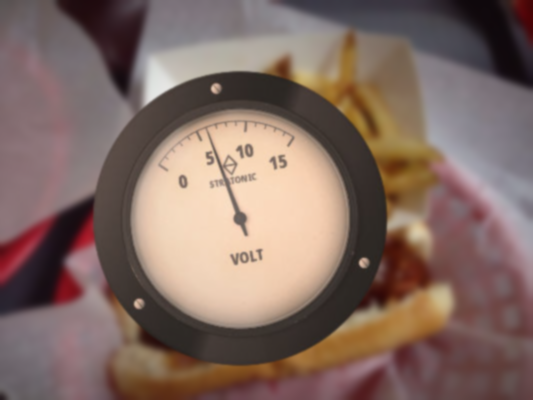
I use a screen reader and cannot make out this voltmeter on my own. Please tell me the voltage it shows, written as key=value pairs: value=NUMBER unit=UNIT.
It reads value=6 unit=V
